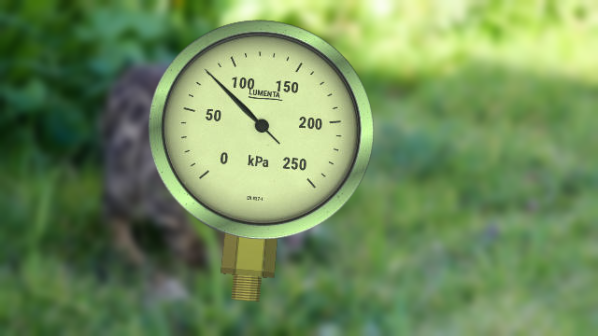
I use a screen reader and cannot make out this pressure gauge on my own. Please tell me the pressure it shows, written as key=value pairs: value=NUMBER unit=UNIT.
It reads value=80 unit=kPa
